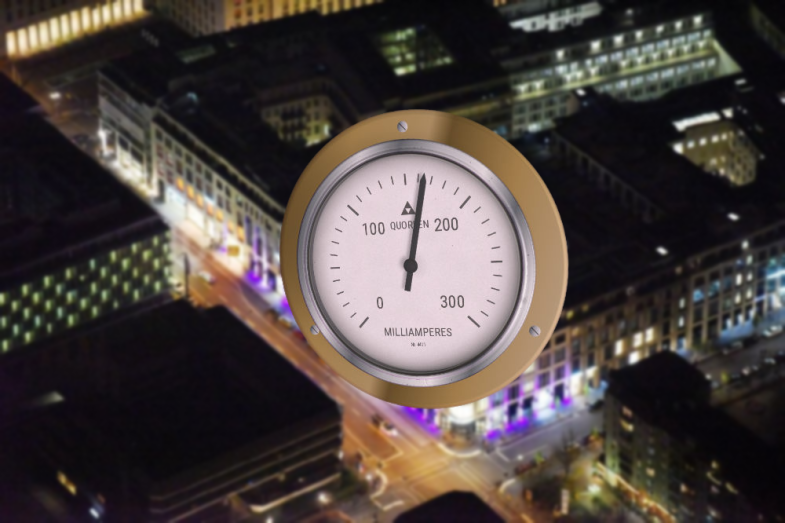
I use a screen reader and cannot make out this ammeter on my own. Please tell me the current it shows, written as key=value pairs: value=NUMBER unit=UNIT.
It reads value=165 unit=mA
